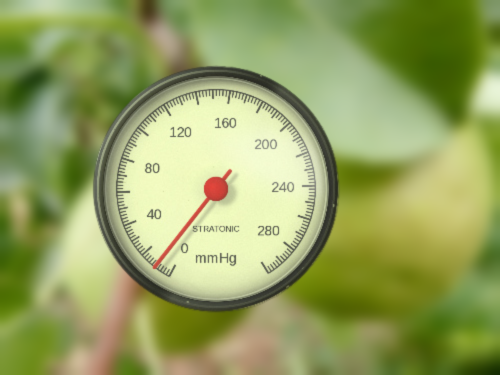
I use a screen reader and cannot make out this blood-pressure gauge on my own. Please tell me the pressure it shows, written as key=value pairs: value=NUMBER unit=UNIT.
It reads value=10 unit=mmHg
